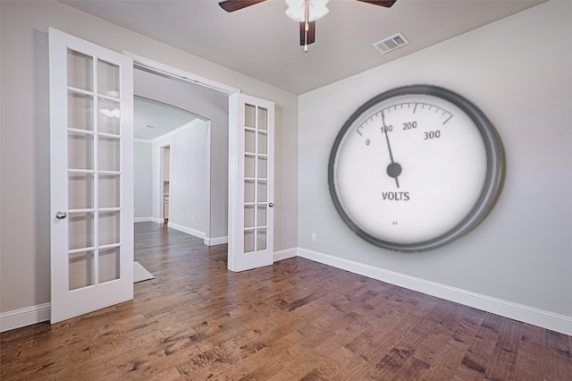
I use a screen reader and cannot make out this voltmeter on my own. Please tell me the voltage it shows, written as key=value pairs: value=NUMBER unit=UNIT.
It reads value=100 unit=V
